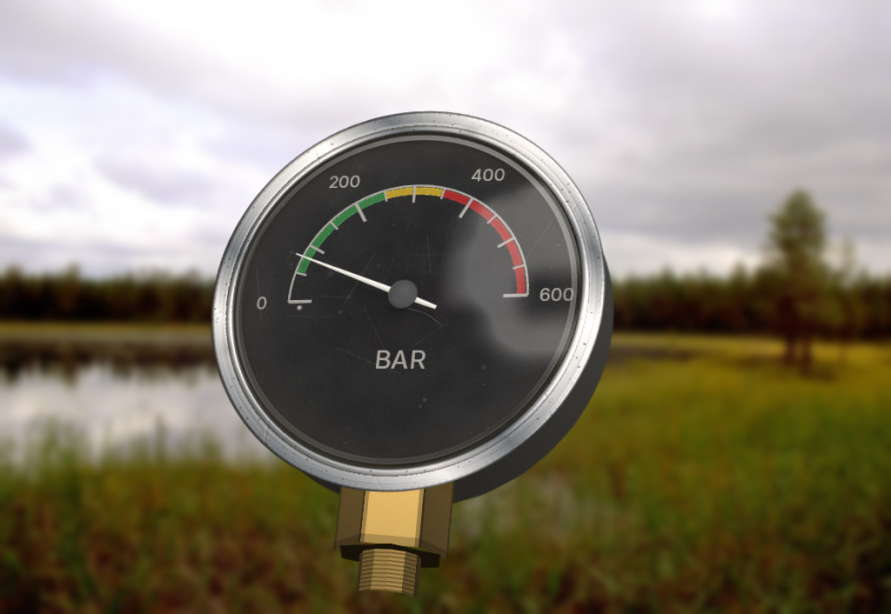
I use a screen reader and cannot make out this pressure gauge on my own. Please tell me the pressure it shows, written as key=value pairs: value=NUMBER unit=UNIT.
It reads value=75 unit=bar
